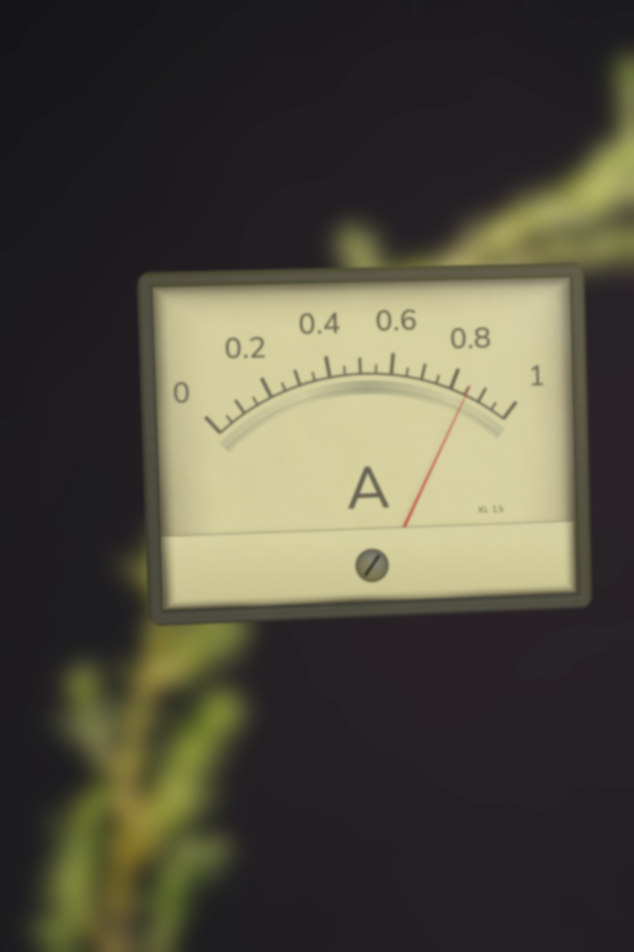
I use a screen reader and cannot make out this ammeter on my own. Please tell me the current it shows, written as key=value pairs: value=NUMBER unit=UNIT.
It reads value=0.85 unit=A
